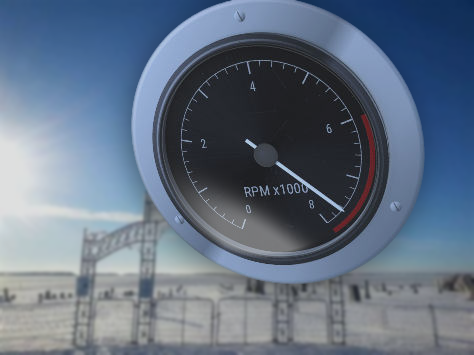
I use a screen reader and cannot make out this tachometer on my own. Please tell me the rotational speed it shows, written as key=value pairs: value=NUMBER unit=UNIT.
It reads value=7600 unit=rpm
